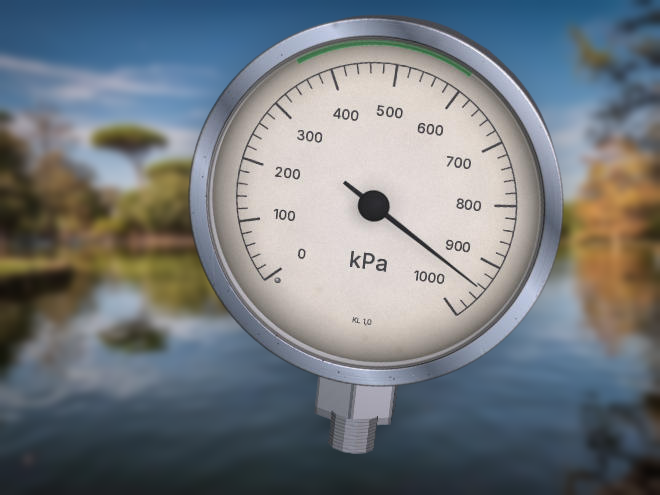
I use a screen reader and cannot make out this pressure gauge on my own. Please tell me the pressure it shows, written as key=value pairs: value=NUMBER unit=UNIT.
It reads value=940 unit=kPa
